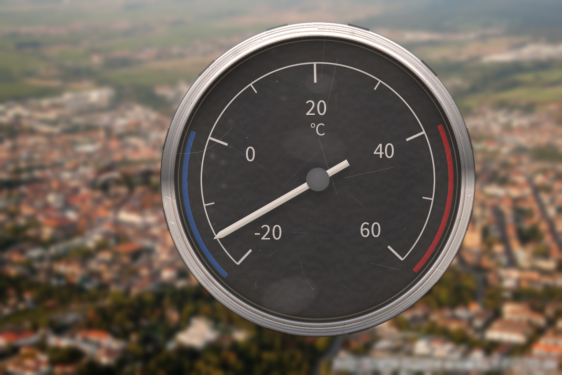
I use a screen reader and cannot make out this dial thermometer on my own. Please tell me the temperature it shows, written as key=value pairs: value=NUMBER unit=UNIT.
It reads value=-15 unit=°C
